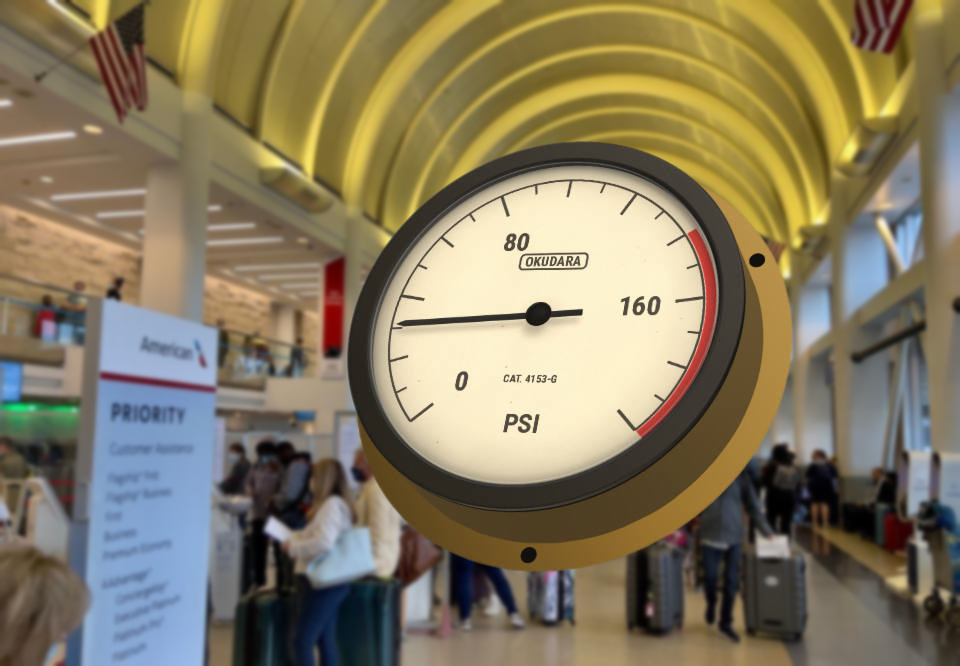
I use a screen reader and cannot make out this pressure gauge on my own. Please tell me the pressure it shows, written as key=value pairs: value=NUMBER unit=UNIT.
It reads value=30 unit=psi
